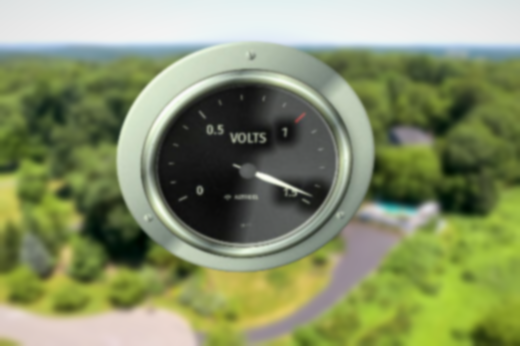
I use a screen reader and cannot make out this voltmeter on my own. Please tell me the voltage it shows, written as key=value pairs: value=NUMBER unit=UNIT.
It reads value=1.45 unit=V
